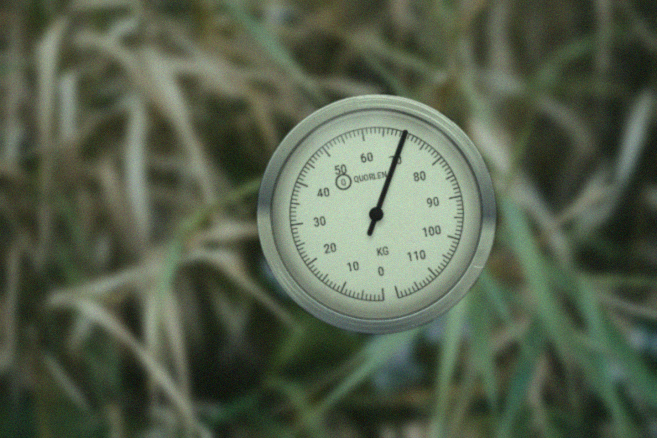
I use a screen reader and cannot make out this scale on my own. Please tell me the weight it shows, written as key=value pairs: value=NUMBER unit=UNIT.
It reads value=70 unit=kg
